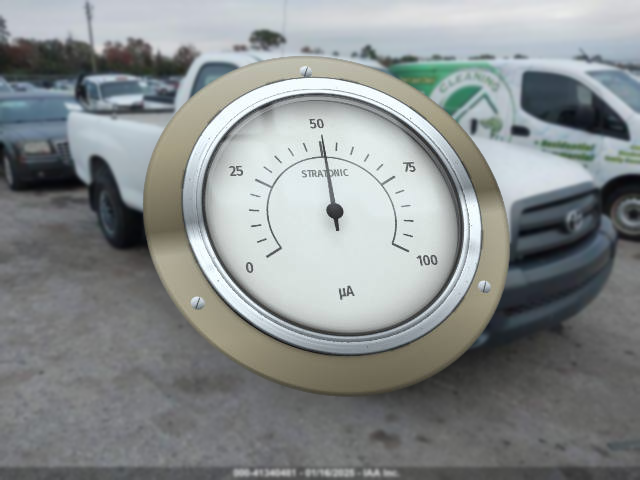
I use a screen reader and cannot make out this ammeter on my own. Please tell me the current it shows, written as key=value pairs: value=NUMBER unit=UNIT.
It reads value=50 unit=µA
